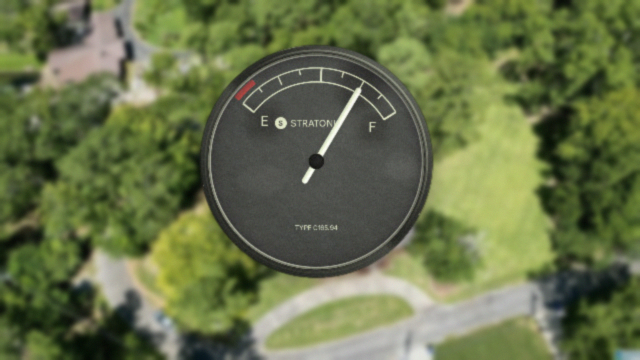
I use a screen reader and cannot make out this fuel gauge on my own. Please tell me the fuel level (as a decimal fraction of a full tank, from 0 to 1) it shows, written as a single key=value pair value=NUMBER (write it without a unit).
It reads value=0.75
